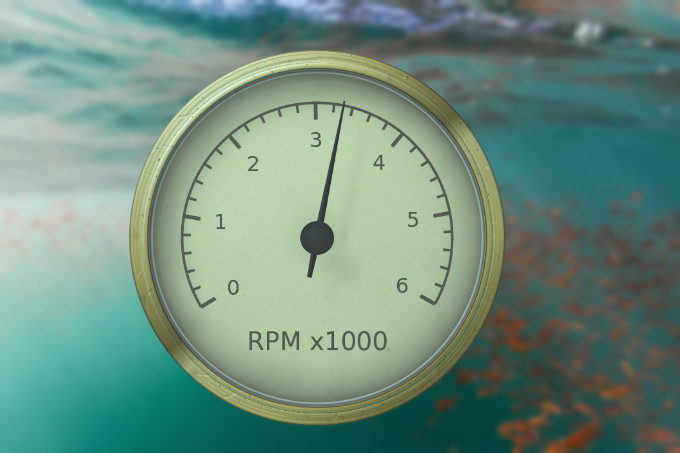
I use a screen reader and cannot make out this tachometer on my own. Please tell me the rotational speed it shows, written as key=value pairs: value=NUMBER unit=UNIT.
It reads value=3300 unit=rpm
